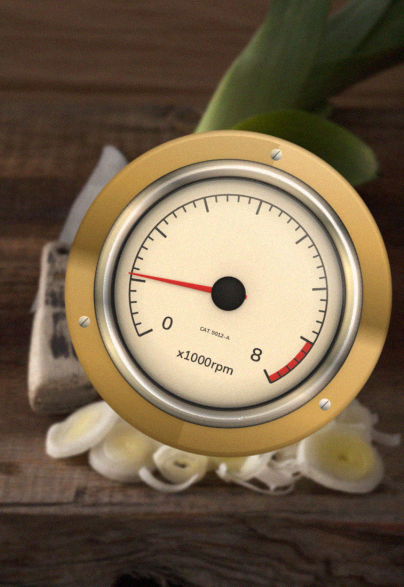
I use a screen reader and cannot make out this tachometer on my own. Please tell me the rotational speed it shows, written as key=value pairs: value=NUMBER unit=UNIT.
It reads value=1100 unit=rpm
